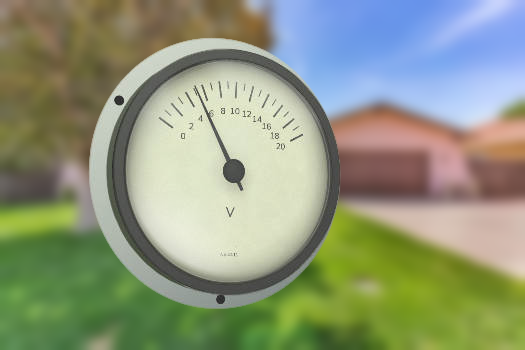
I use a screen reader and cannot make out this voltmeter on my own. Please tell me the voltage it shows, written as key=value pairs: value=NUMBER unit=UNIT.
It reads value=5 unit=V
